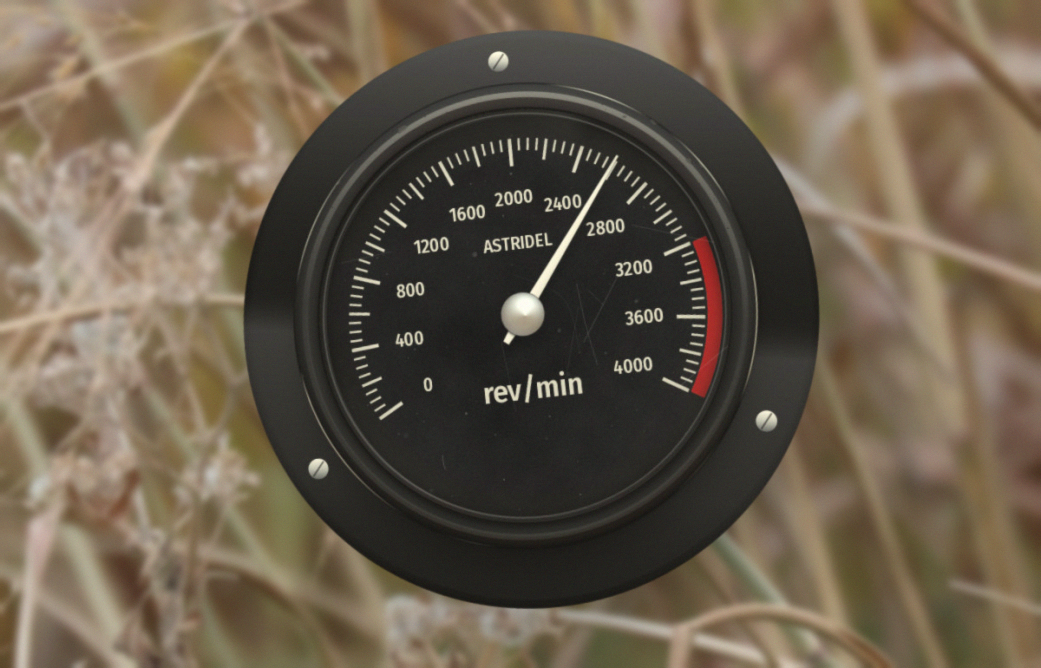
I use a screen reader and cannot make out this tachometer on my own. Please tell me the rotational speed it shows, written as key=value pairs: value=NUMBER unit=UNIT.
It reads value=2600 unit=rpm
